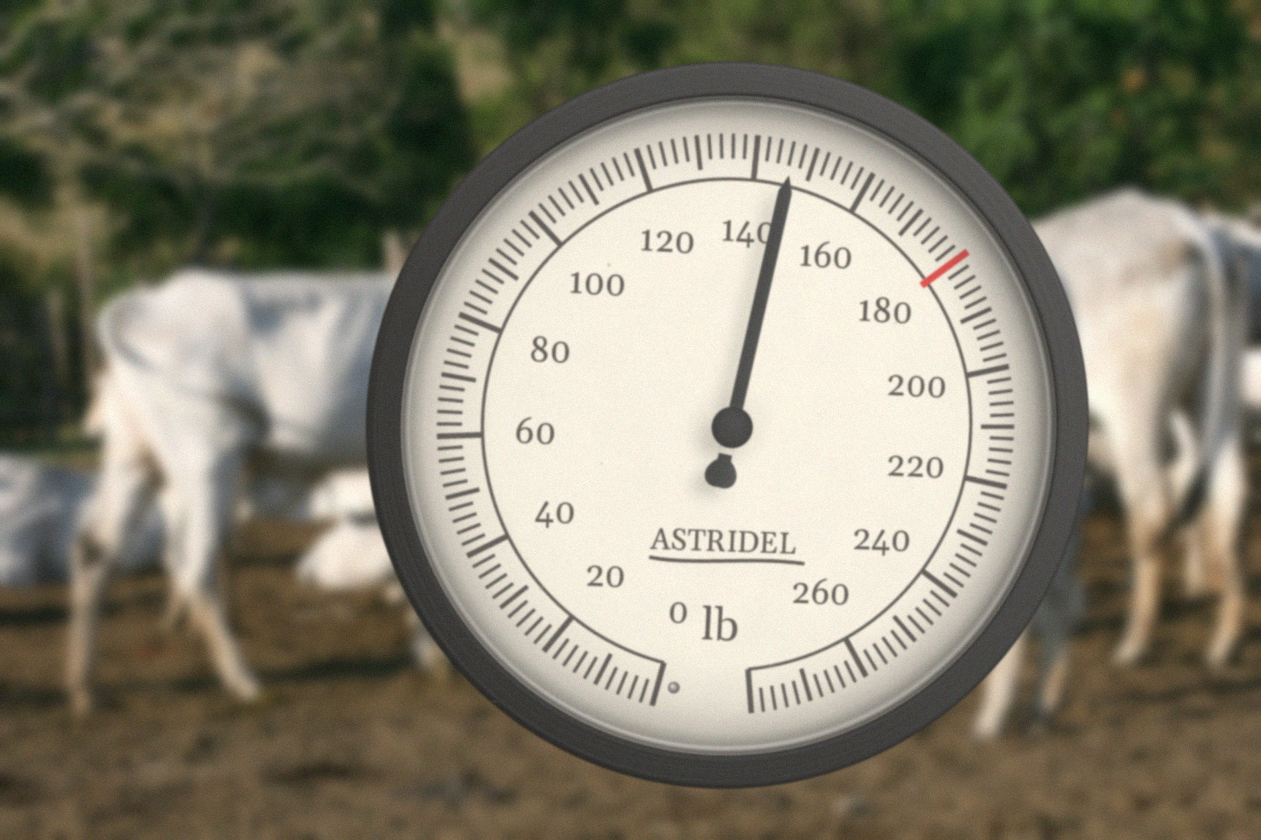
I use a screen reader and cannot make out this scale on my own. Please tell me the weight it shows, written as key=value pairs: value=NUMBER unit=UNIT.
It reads value=146 unit=lb
